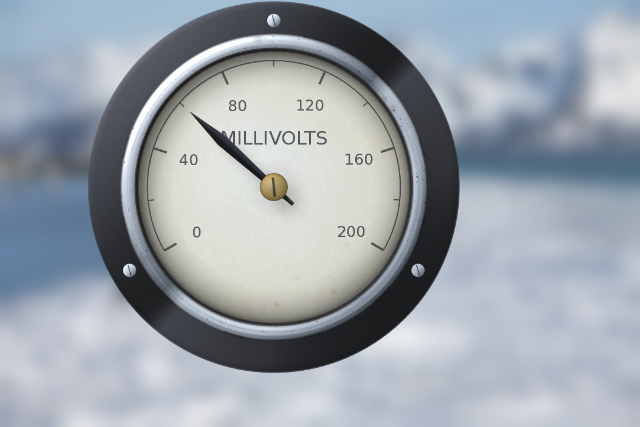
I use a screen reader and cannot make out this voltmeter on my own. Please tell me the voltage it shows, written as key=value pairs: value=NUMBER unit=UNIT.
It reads value=60 unit=mV
